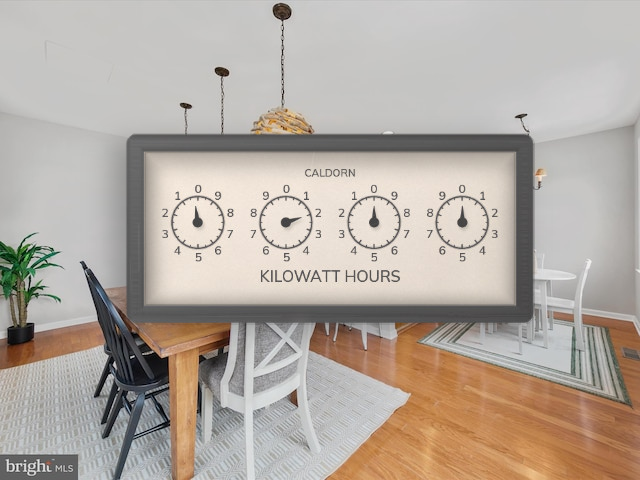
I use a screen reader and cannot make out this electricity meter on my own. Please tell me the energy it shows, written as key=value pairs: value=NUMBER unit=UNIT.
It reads value=200 unit=kWh
